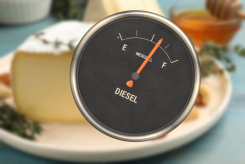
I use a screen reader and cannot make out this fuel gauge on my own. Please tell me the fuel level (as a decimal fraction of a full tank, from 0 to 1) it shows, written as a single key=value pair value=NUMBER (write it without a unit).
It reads value=0.625
